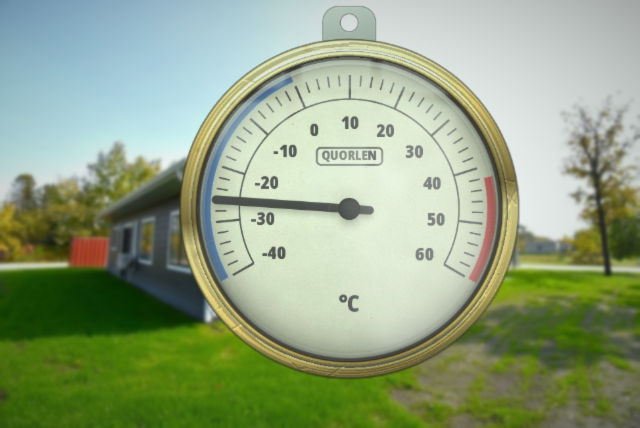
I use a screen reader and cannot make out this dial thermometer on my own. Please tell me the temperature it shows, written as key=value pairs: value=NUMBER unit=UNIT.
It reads value=-26 unit=°C
